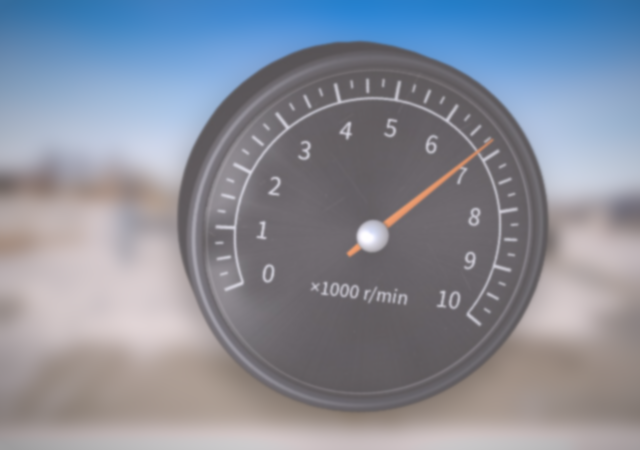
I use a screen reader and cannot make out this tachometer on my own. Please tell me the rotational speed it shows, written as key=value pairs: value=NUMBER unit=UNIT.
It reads value=6750 unit=rpm
